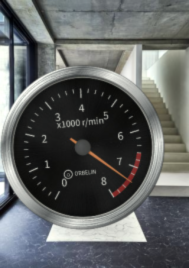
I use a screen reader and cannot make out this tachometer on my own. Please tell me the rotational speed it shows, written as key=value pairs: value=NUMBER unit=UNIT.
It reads value=7400 unit=rpm
